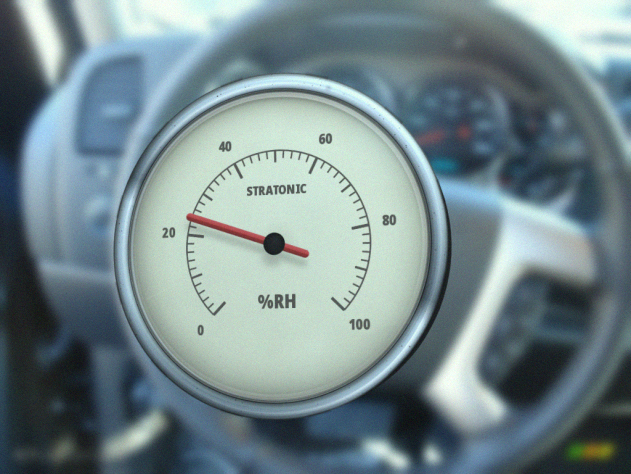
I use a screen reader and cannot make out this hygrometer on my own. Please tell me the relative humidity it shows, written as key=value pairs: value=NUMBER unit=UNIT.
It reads value=24 unit=%
